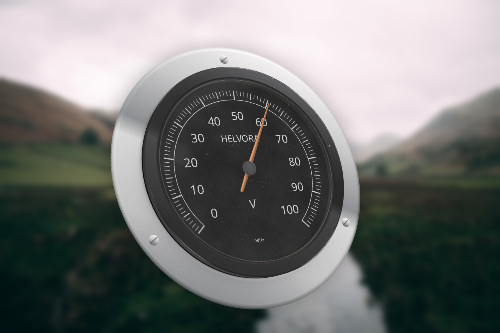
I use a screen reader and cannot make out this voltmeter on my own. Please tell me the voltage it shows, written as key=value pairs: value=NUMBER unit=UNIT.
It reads value=60 unit=V
